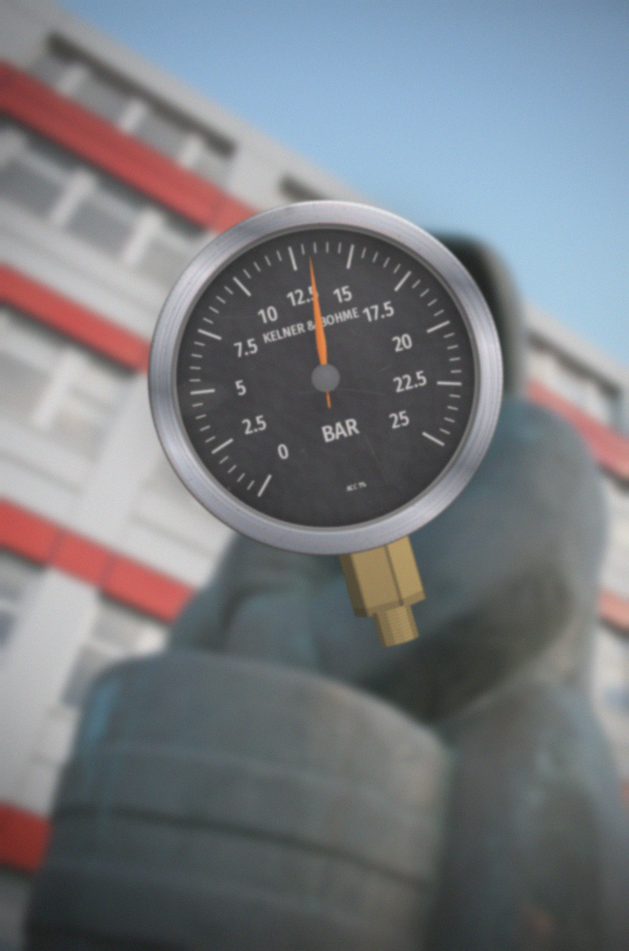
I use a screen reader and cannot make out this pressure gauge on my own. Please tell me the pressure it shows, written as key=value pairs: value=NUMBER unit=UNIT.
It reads value=13.25 unit=bar
